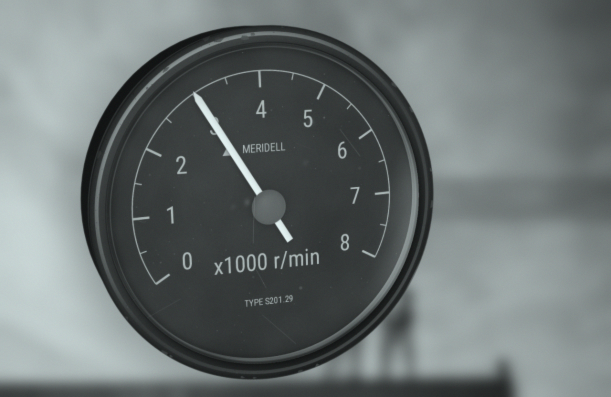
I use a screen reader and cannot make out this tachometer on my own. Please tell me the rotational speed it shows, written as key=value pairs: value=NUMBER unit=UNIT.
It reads value=3000 unit=rpm
